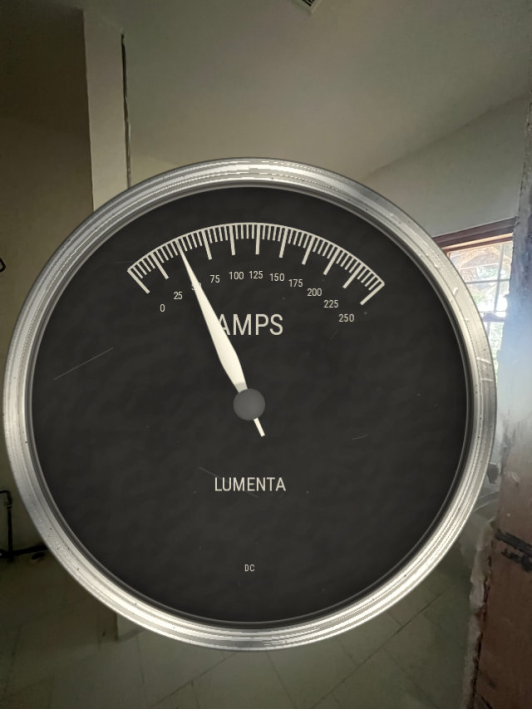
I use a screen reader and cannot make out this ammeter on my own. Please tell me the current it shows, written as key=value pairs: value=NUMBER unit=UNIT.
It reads value=50 unit=A
